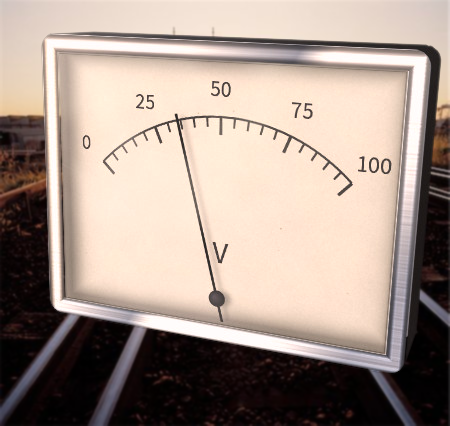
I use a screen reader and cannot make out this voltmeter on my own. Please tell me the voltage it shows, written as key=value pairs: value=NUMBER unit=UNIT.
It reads value=35 unit=V
